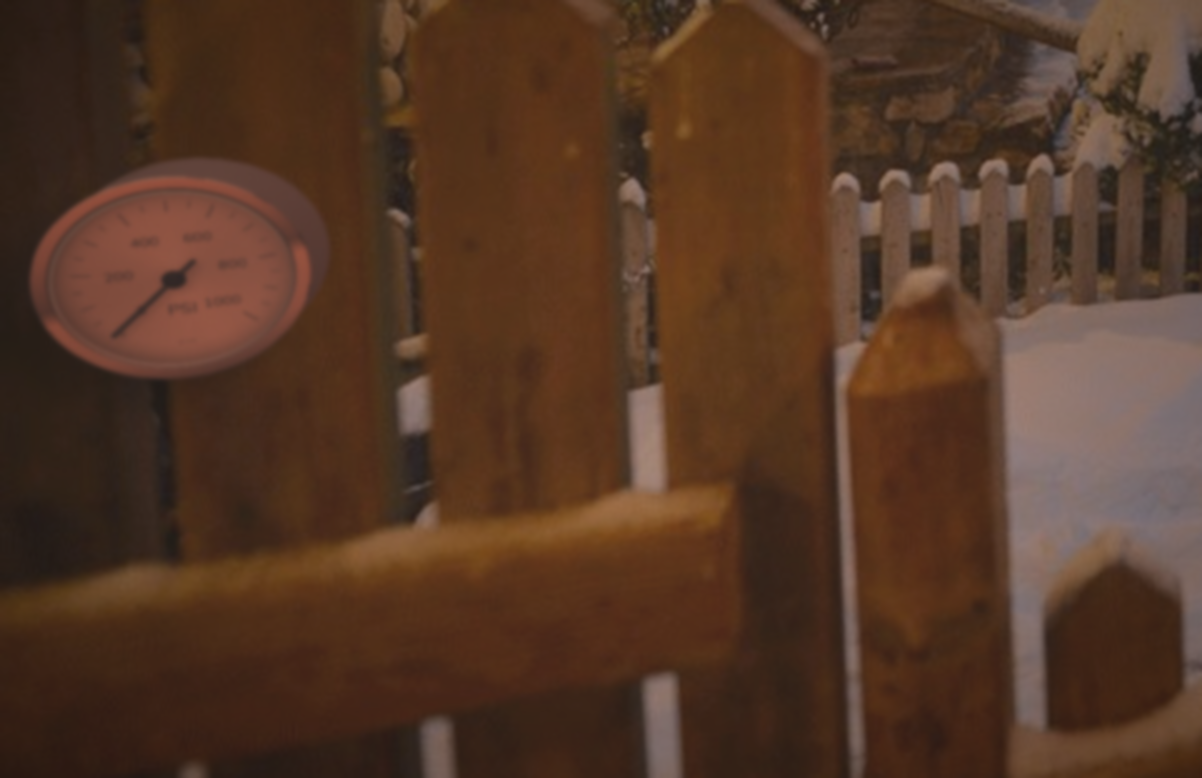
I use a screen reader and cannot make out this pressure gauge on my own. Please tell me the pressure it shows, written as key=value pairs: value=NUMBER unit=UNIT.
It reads value=0 unit=psi
